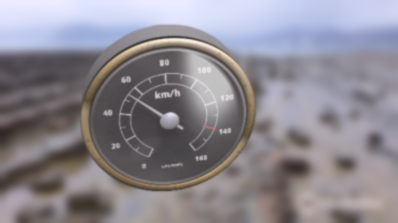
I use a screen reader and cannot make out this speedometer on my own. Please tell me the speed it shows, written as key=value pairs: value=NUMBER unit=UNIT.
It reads value=55 unit=km/h
